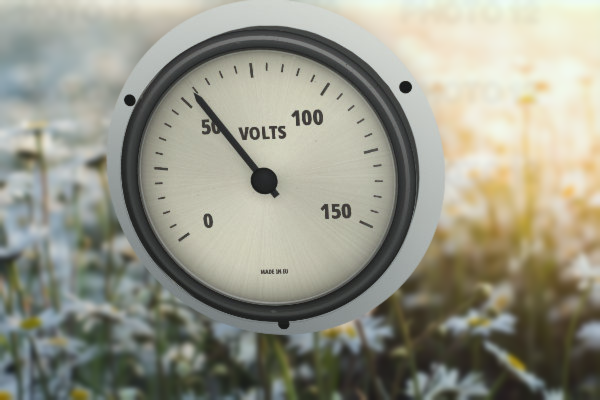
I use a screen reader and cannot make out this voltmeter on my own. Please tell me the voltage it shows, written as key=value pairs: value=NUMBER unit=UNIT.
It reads value=55 unit=V
